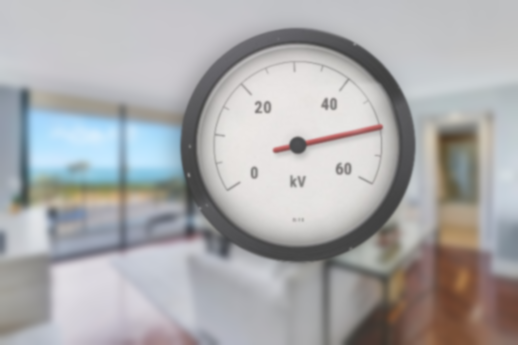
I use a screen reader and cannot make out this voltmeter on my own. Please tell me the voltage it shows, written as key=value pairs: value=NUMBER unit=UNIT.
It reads value=50 unit=kV
